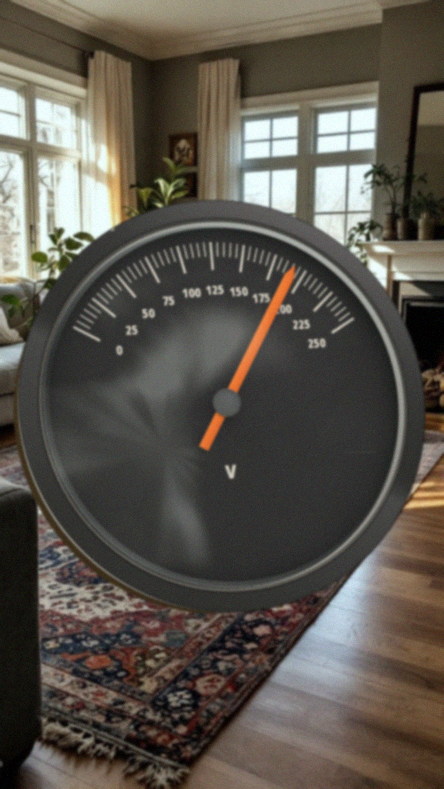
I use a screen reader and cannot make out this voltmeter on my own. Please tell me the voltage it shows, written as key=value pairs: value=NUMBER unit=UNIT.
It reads value=190 unit=V
